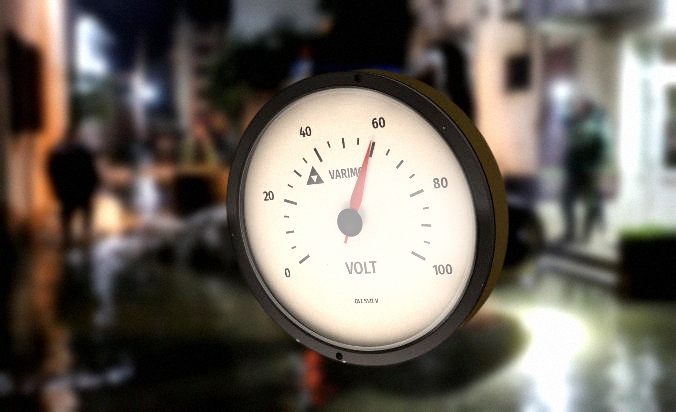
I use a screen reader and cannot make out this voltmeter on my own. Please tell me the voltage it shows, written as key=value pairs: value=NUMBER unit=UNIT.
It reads value=60 unit=V
